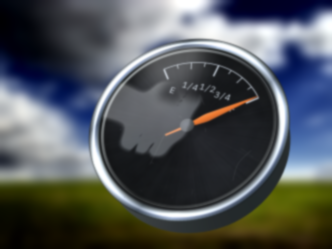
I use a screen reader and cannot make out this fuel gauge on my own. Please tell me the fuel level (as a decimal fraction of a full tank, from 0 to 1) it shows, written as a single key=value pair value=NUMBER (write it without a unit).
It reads value=1
